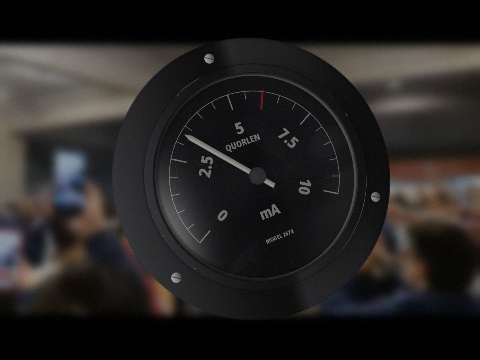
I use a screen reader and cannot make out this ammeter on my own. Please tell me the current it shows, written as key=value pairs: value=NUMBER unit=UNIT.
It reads value=3.25 unit=mA
